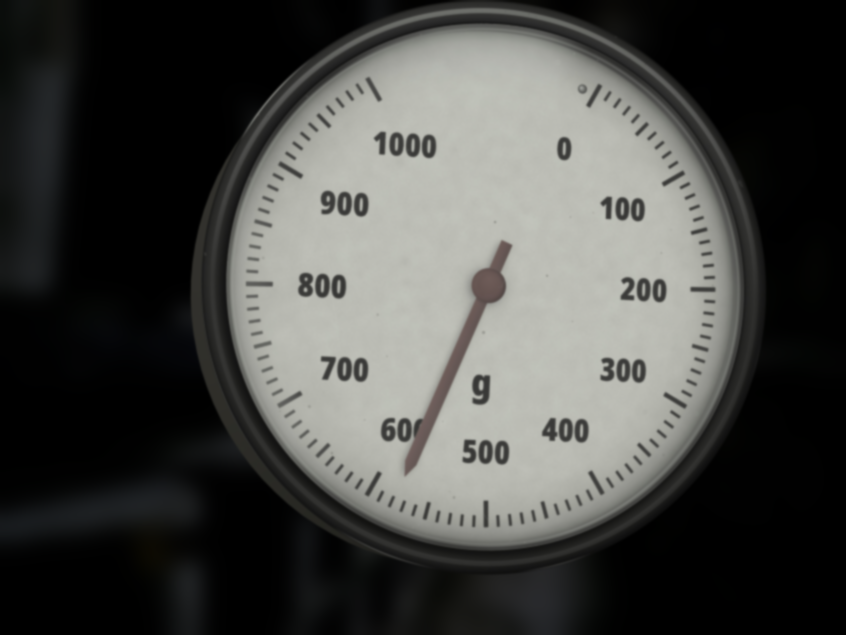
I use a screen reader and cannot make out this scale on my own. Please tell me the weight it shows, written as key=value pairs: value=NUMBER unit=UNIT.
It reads value=580 unit=g
